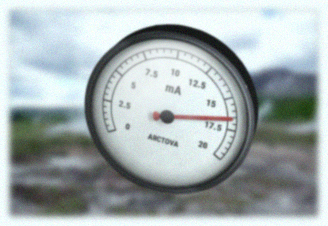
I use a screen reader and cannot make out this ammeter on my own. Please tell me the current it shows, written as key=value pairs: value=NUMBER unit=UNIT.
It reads value=16.5 unit=mA
